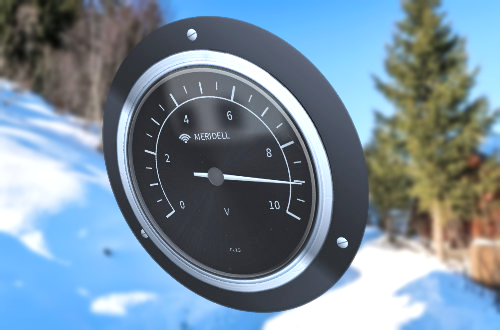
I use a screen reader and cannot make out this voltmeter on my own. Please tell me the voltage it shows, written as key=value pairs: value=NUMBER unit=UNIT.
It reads value=9 unit=V
